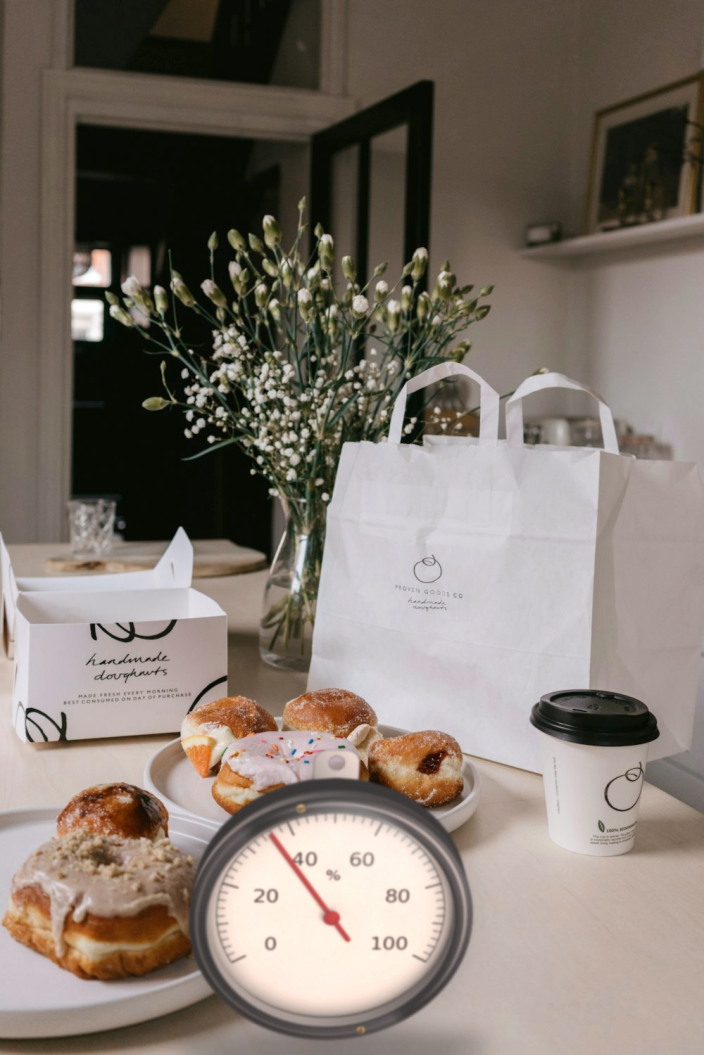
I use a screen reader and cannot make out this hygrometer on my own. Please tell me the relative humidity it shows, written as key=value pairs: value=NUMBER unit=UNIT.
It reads value=36 unit=%
